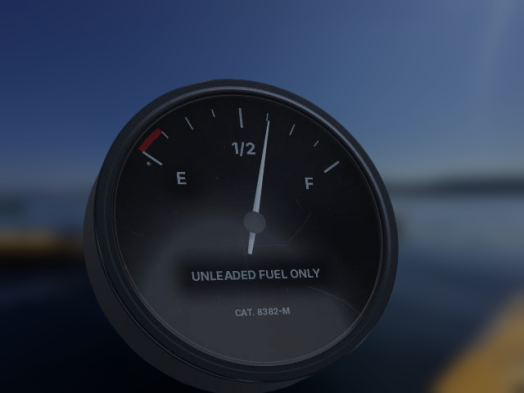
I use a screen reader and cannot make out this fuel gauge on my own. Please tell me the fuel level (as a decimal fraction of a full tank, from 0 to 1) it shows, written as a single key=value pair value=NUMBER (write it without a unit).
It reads value=0.625
